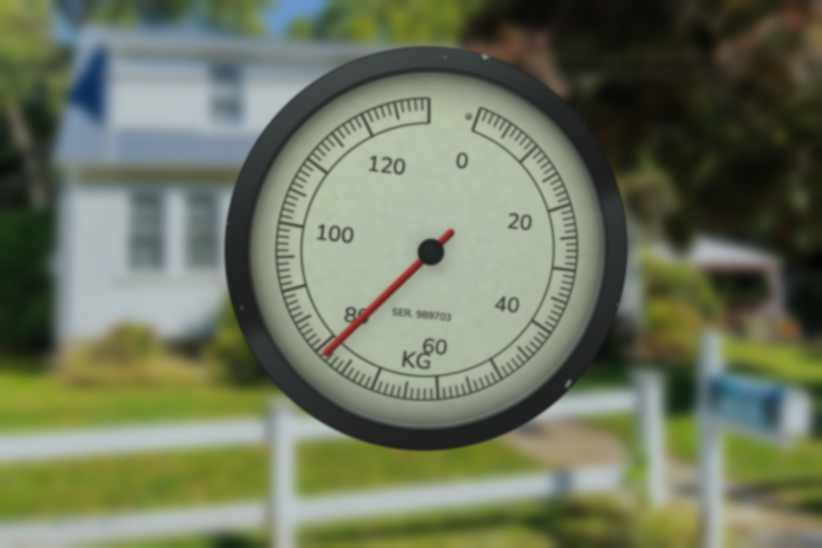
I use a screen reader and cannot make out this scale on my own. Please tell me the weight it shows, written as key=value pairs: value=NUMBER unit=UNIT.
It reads value=79 unit=kg
